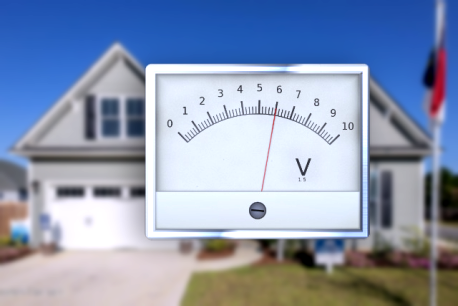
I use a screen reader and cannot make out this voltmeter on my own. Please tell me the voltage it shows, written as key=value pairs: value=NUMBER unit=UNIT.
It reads value=6 unit=V
